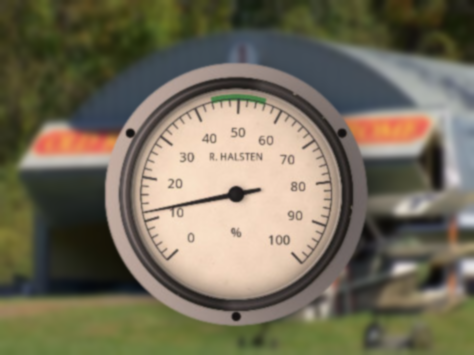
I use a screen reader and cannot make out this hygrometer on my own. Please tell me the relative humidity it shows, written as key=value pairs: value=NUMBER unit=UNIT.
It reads value=12 unit=%
